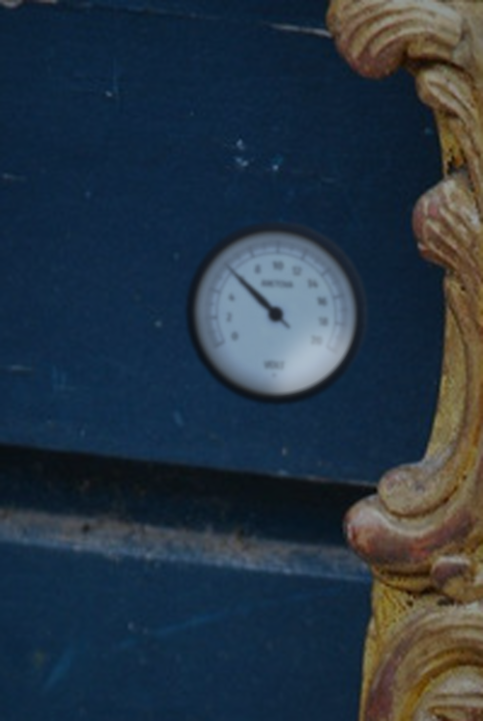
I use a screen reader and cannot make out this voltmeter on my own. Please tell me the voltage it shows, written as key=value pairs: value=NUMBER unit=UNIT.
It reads value=6 unit=V
